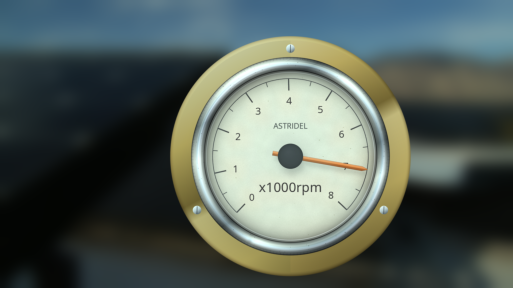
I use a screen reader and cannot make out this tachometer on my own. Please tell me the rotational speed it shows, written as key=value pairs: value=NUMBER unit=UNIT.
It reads value=7000 unit=rpm
